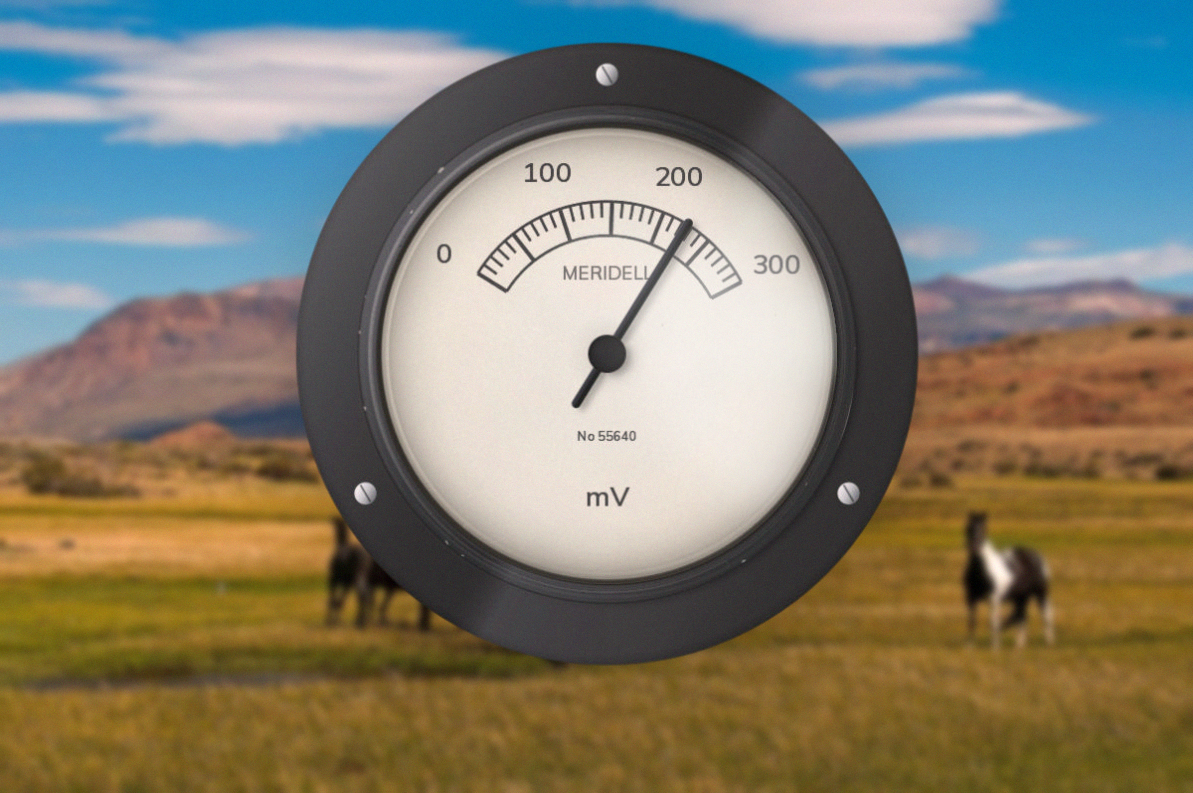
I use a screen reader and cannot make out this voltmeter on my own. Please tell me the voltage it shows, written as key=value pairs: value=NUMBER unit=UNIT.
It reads value=225 unit=mV
